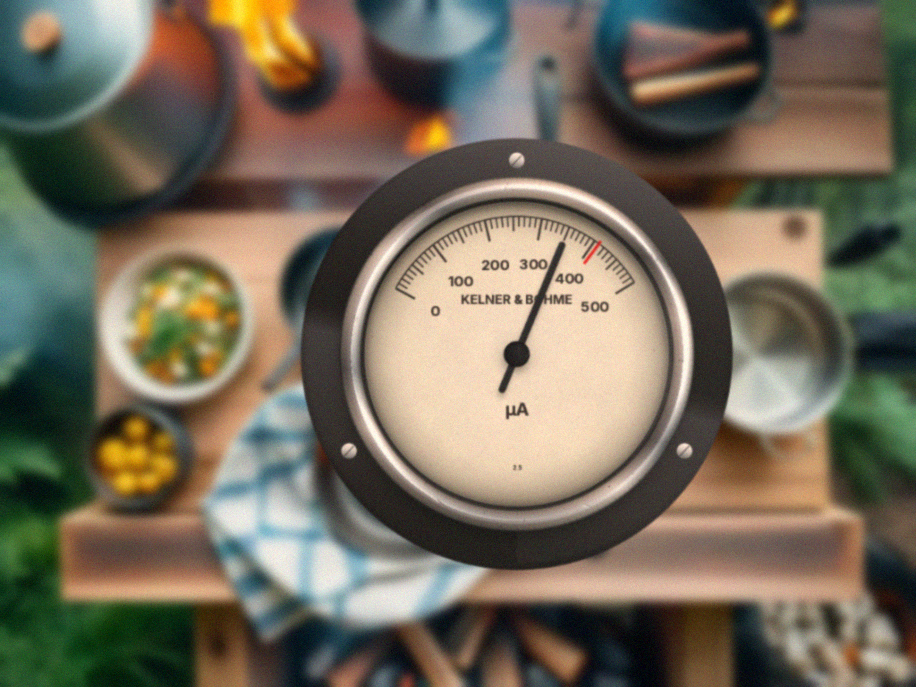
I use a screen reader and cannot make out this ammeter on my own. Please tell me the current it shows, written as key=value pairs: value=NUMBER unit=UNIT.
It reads value=350 unit=µA
